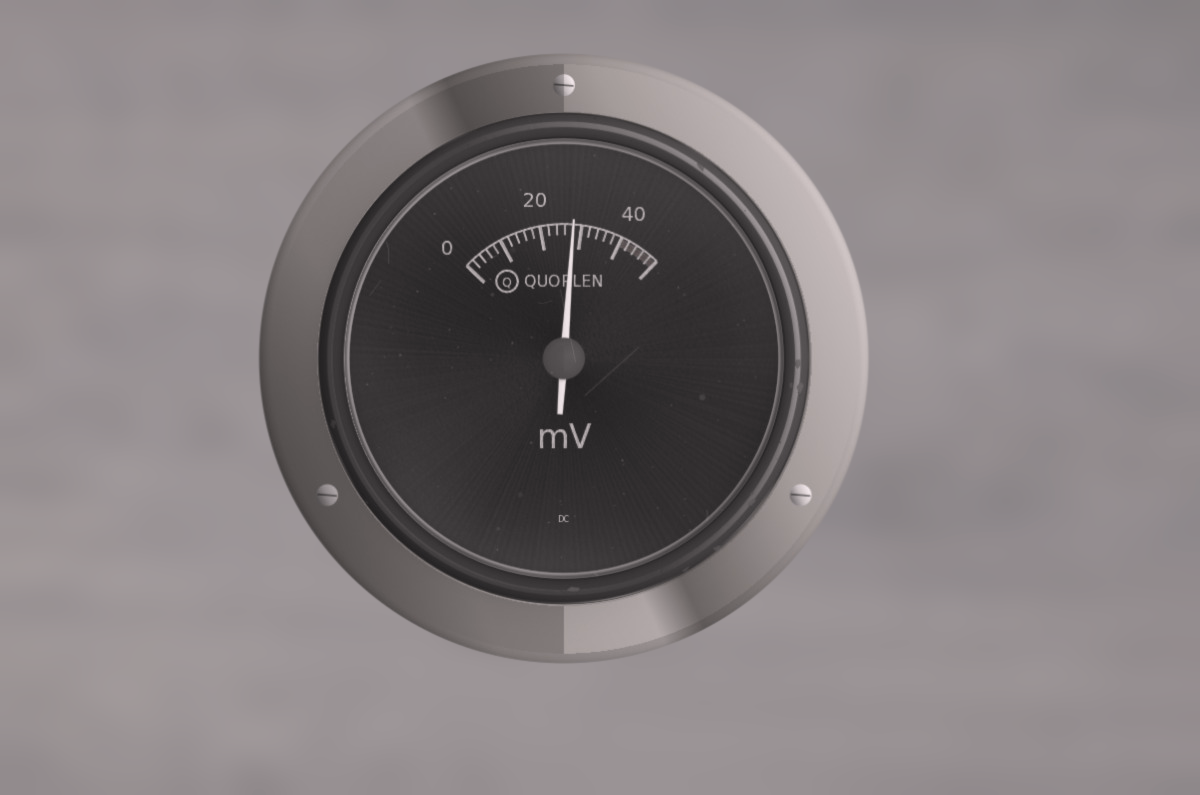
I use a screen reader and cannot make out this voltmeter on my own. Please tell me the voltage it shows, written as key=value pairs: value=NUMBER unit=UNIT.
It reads value=28 unit=mV
